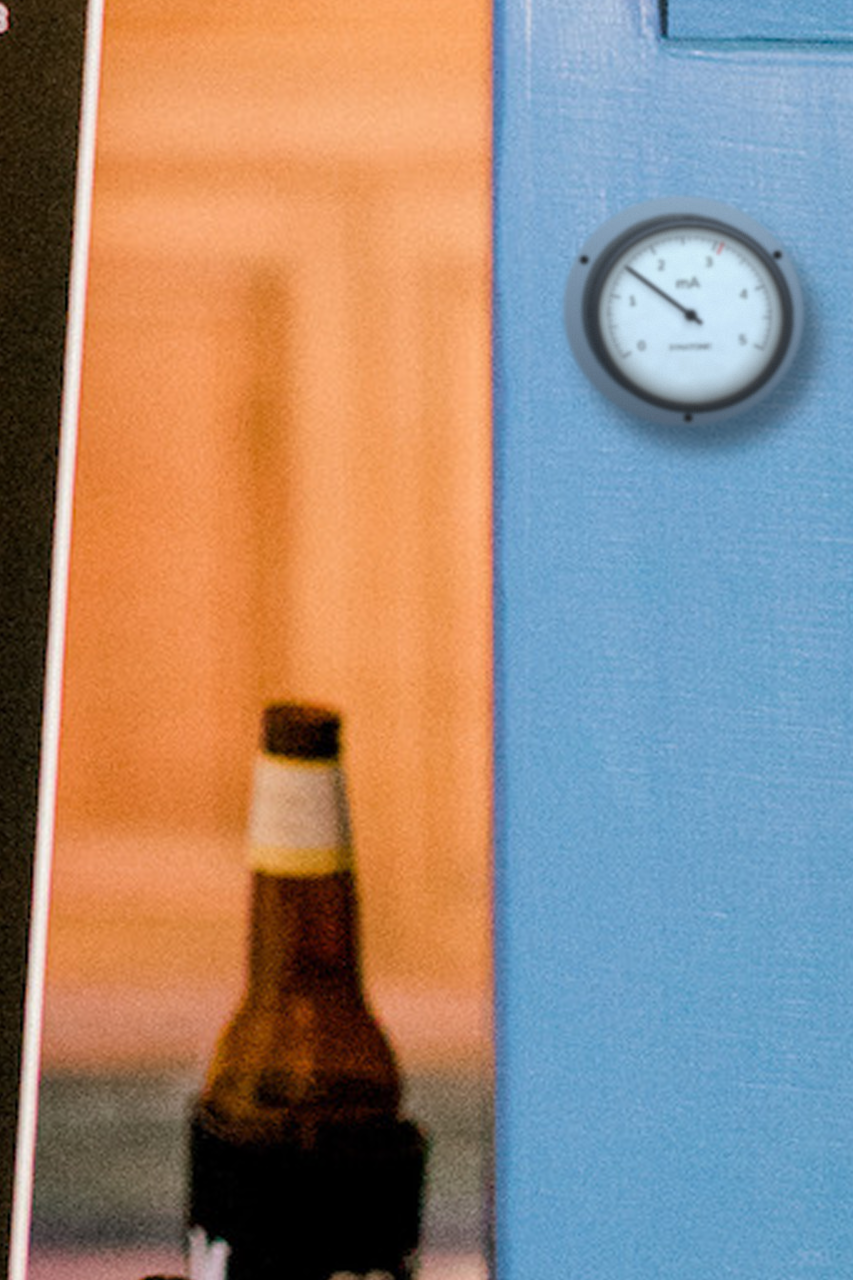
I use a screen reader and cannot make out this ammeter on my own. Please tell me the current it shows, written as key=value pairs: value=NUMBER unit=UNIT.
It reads value=1.5 unit=mA
